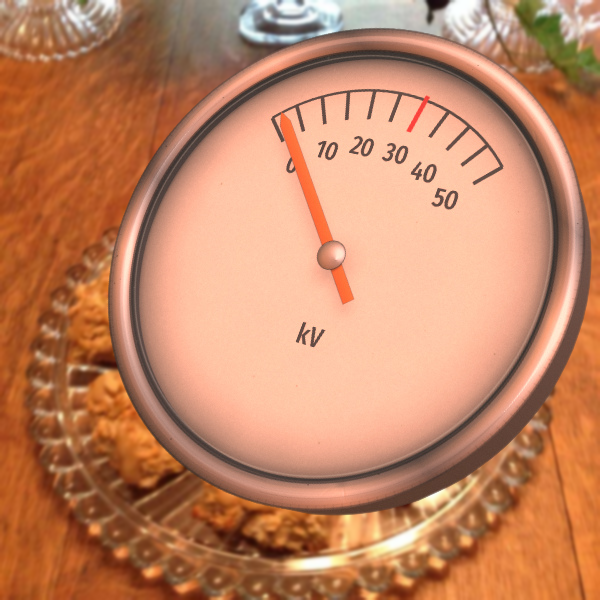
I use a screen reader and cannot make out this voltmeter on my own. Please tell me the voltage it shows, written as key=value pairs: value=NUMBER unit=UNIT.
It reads value=2.5 unit=kV
